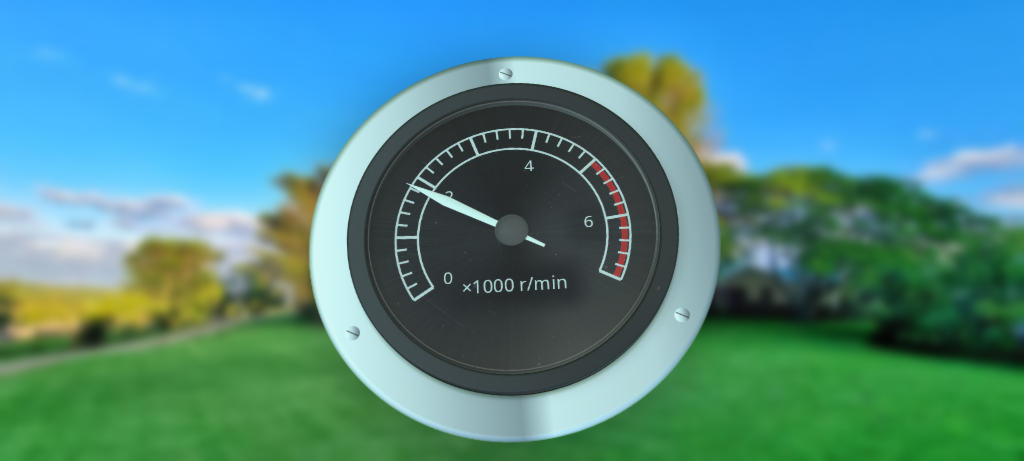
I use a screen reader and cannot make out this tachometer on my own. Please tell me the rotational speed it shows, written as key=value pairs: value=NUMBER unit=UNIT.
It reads value=1800 unit=rpm
